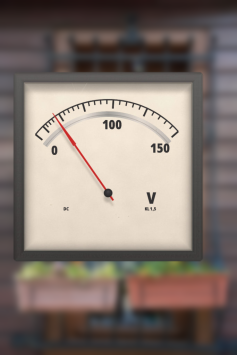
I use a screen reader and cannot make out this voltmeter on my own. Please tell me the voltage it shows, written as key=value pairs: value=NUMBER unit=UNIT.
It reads value=45 unit=V
